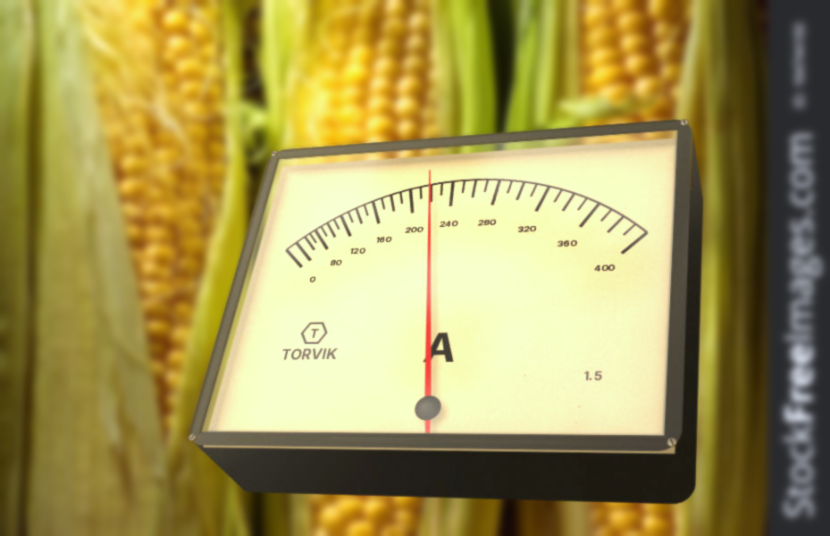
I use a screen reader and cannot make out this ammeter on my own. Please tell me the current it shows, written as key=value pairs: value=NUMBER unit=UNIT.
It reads value=220 unit=A
